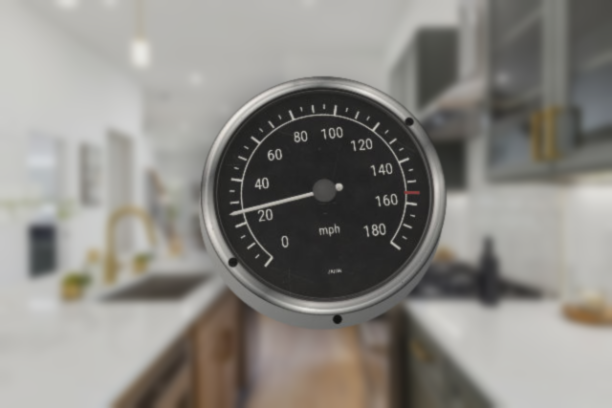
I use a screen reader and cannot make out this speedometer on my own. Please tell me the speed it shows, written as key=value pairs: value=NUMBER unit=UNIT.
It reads value=25 unit=mph
